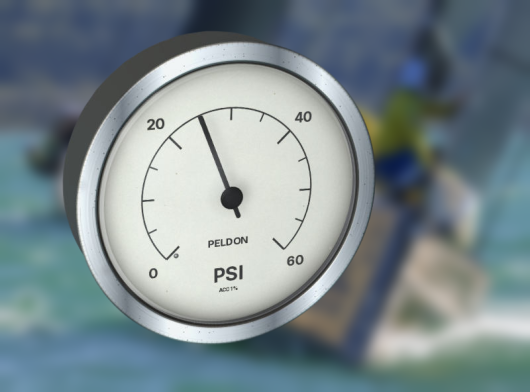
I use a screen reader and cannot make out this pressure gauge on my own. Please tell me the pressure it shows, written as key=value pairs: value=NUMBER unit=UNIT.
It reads value=25 unit=psi
